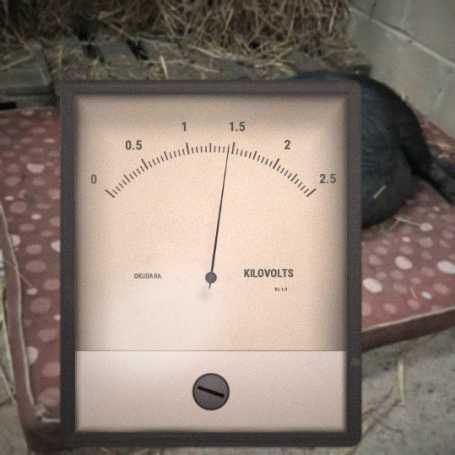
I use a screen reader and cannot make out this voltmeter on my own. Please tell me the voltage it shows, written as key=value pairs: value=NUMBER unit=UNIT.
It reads value=1.45 unit=kV
